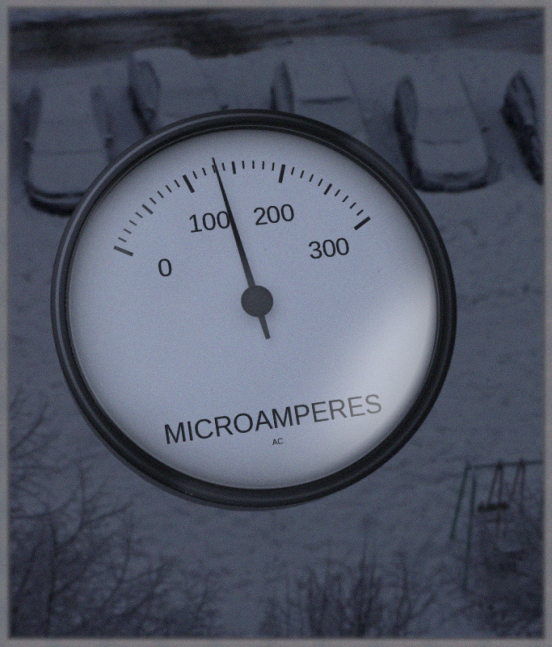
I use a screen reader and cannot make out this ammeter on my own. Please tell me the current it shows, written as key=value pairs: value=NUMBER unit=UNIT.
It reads value=130 unit=µA
